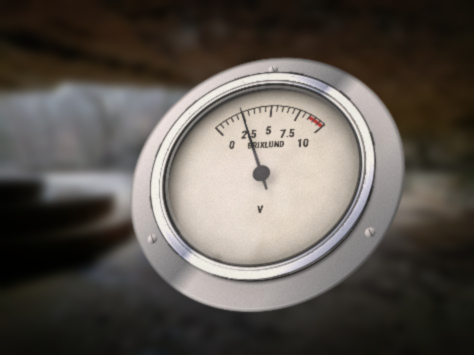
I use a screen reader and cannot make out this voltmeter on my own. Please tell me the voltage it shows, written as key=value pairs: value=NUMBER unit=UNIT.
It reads value=2.5 unit=V
